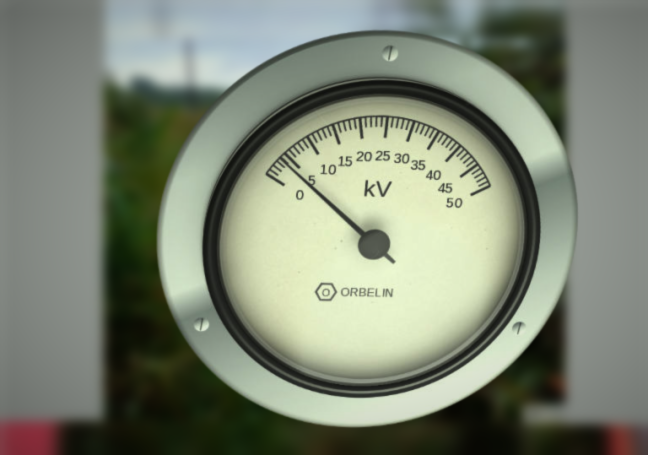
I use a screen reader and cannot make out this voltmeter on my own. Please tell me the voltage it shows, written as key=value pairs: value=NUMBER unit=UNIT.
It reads value=4 unit=kV
